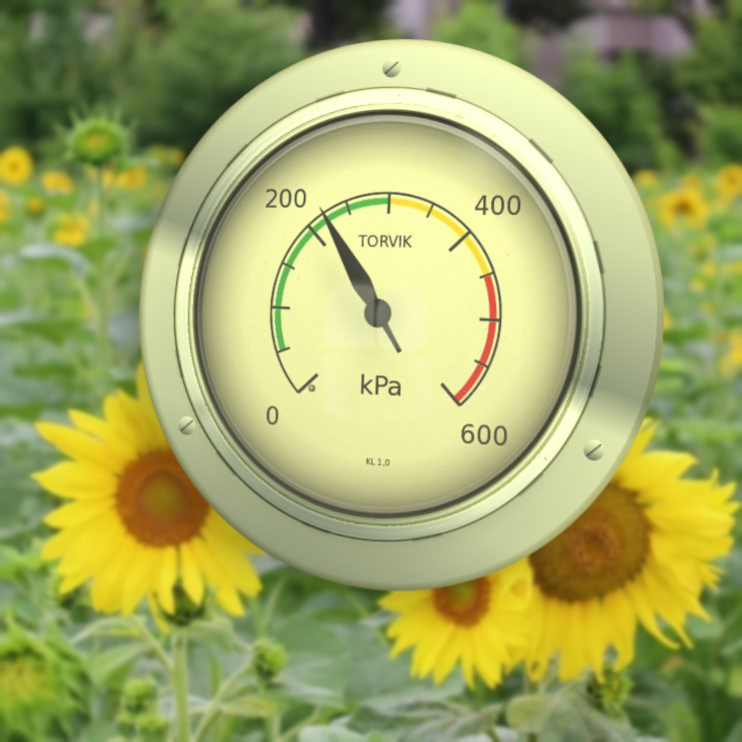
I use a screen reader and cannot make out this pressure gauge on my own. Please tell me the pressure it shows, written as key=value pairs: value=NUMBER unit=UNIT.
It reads value=225 unit=kPa
